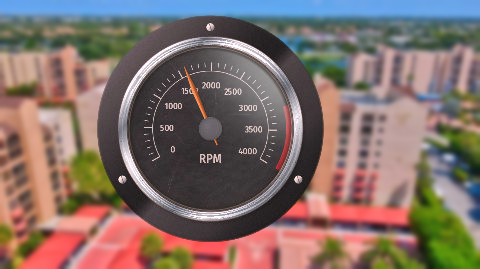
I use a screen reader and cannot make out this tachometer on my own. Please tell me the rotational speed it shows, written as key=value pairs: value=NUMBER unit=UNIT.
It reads value=1600 unit=rpm
